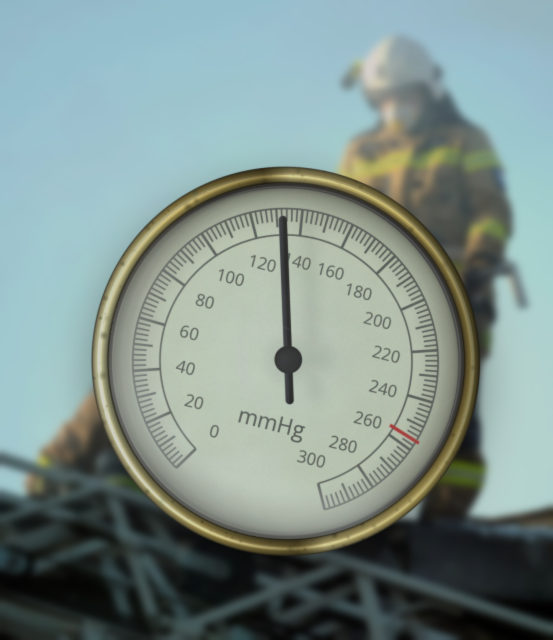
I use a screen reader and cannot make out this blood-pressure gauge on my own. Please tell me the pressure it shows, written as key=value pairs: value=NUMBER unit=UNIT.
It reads value=132 unit=mmHg
